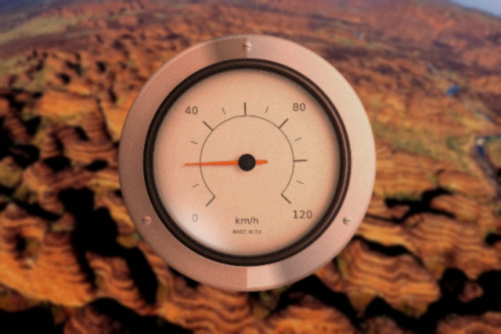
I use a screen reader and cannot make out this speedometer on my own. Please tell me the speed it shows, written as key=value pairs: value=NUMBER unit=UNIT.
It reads value=20 unit=km/h
